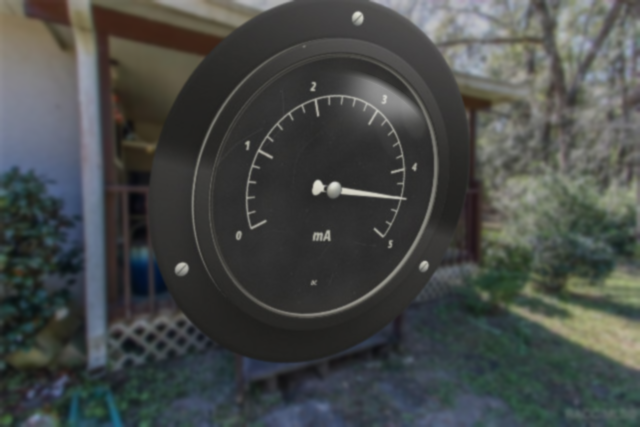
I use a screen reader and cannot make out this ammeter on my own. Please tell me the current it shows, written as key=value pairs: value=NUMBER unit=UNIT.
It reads value=4.4 unit=mA
